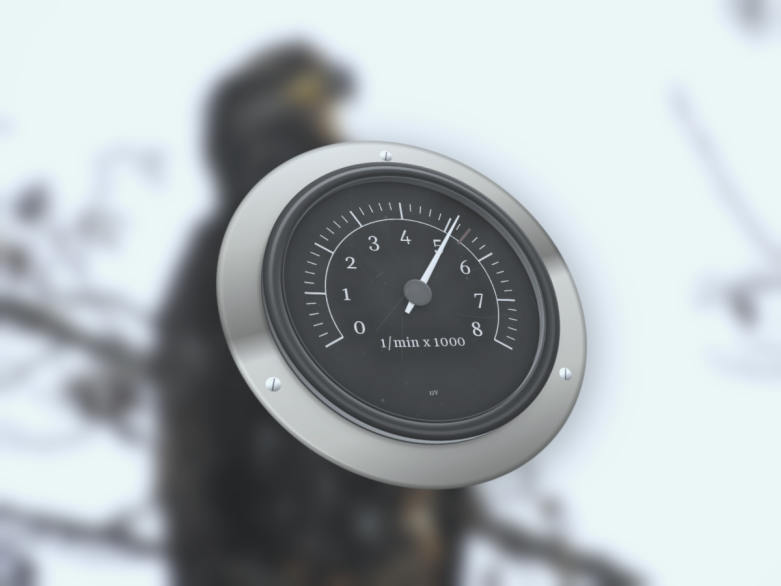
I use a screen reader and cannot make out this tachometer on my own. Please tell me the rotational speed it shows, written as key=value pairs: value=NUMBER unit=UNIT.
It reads value=5100 unit=rpm
